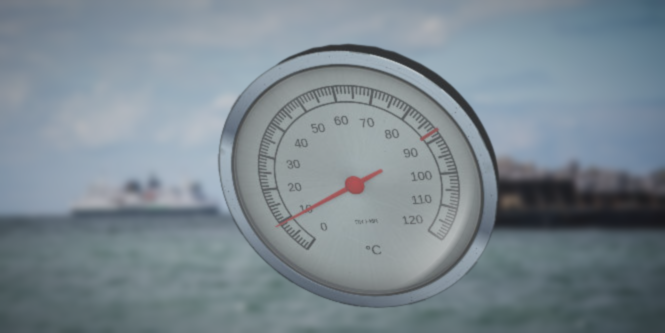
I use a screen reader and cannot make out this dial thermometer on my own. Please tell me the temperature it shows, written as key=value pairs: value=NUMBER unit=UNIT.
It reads value=10 unit=°C
